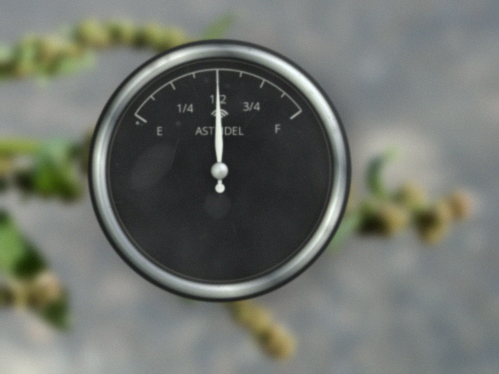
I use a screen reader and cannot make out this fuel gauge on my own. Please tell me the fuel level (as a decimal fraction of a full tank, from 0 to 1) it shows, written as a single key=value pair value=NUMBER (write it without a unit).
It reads value=0.5
